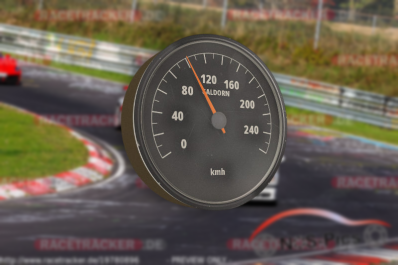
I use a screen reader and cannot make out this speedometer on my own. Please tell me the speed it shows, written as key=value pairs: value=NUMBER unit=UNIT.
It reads value=100 unit=km/h
